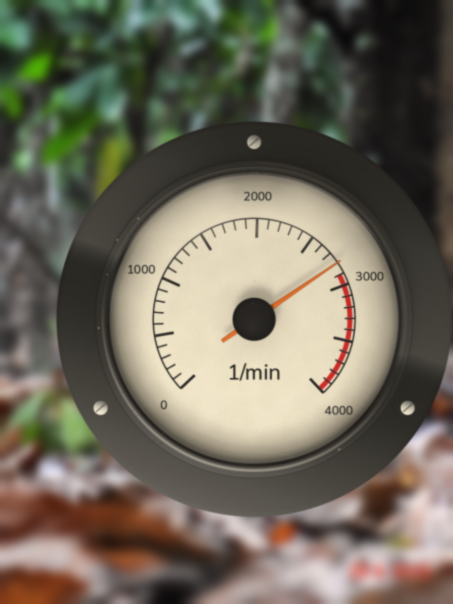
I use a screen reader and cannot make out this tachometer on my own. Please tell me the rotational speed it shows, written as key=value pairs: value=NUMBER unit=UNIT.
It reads value=2800 unit=rpm
